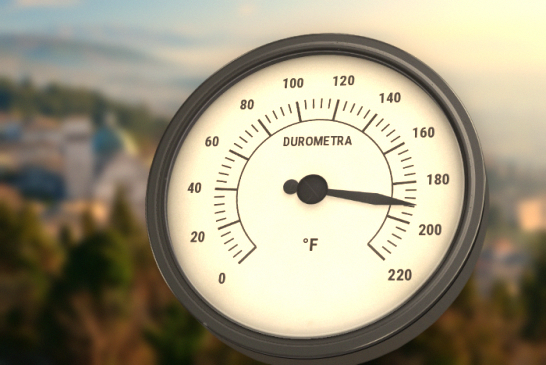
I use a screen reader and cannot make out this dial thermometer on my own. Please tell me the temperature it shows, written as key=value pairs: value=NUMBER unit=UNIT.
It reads value=192 unit=°F
